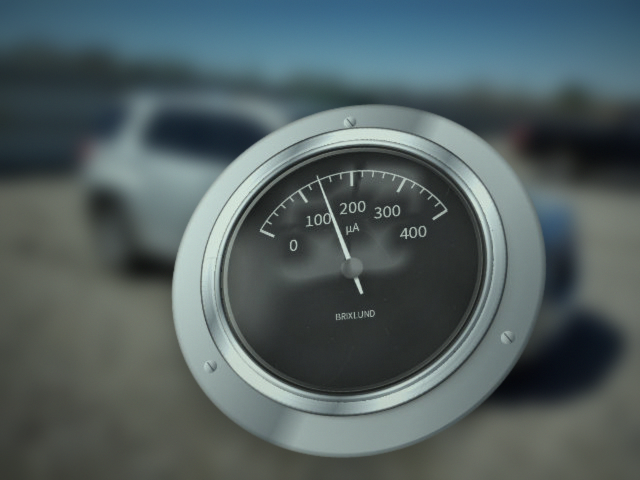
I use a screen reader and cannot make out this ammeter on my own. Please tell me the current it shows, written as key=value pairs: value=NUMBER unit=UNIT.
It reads value=140 unit=µA
